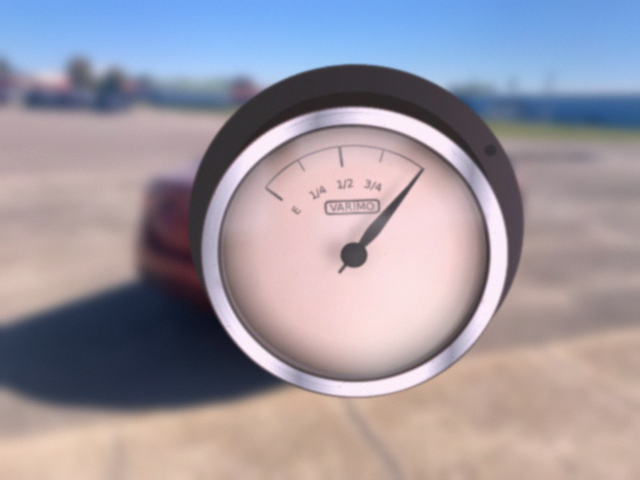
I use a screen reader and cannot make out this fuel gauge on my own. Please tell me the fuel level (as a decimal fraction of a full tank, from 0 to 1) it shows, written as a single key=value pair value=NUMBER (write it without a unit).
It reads value=1
